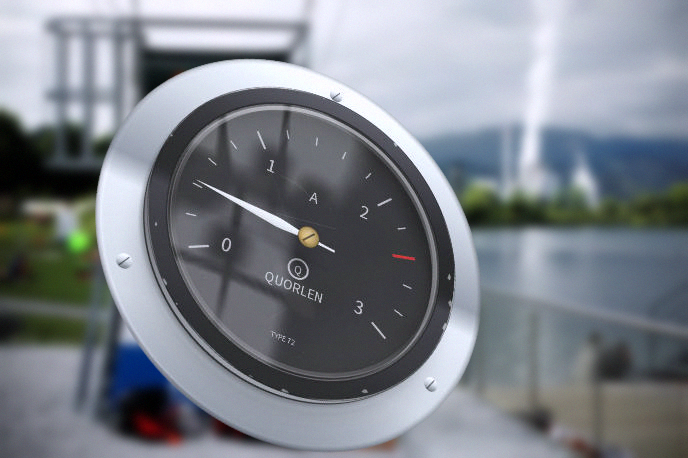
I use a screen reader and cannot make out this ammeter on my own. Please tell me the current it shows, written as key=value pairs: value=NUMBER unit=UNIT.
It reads value=0.4 unit=A
